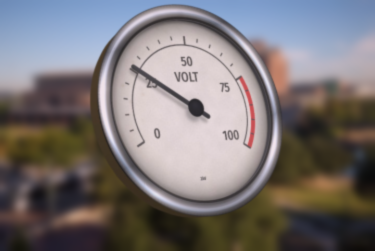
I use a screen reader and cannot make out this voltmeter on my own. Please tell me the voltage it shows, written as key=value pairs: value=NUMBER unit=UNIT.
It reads value=25 unit=V
